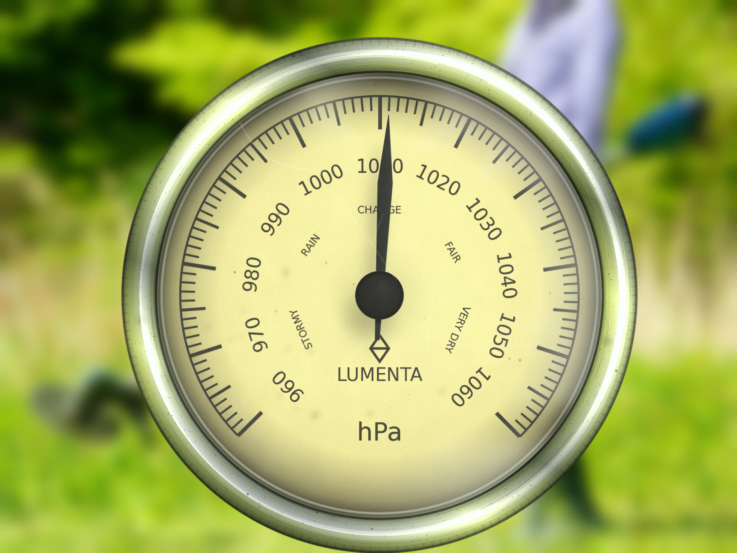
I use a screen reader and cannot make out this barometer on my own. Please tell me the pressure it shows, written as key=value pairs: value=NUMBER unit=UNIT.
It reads value=1011 unit=hPa
